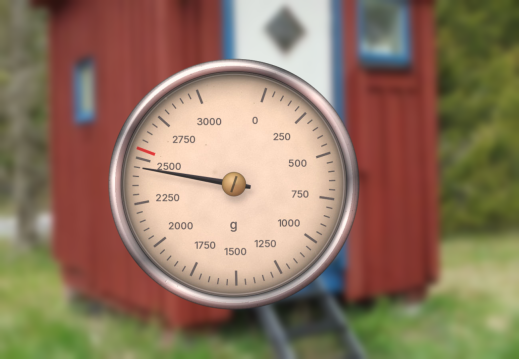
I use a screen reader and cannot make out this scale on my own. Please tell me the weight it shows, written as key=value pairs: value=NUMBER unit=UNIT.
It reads value=2450 unit=g
